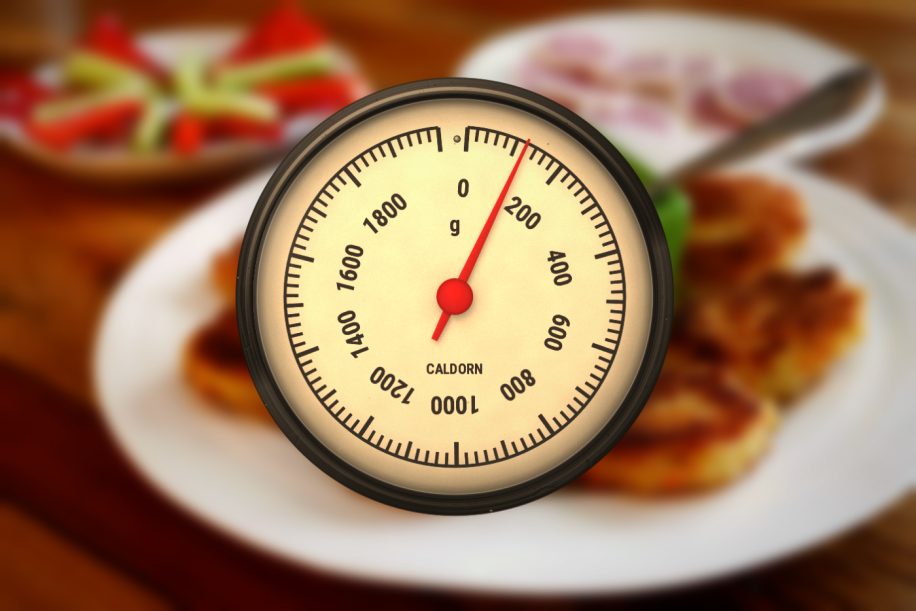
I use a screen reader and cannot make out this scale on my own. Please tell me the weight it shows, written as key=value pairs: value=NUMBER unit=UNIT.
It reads value=120 unit=g
